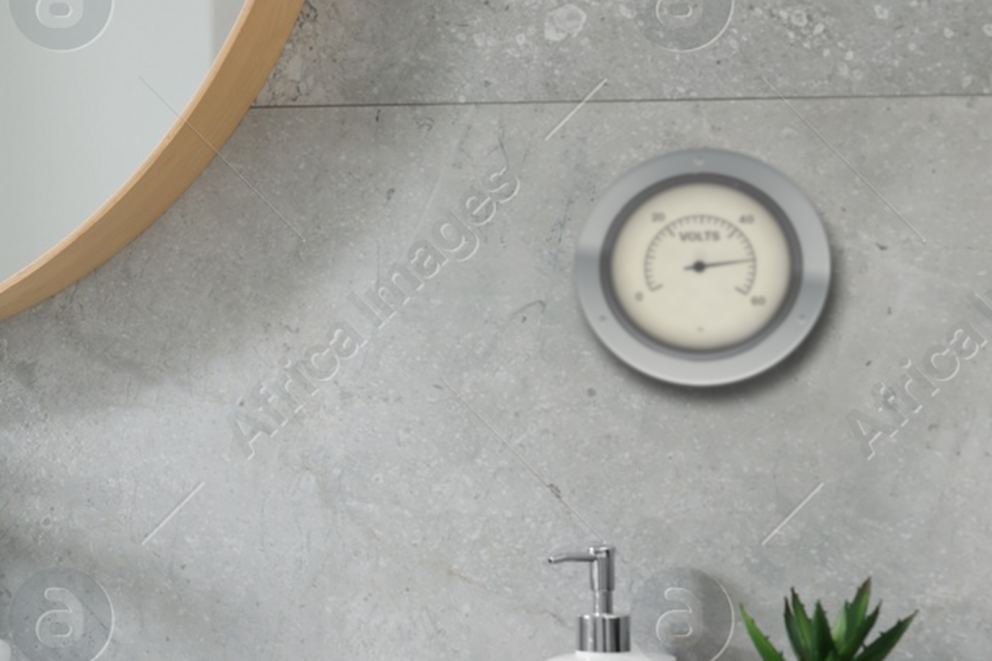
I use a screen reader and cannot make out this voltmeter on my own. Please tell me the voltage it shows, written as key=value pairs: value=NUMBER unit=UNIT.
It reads value=50 unit=V
